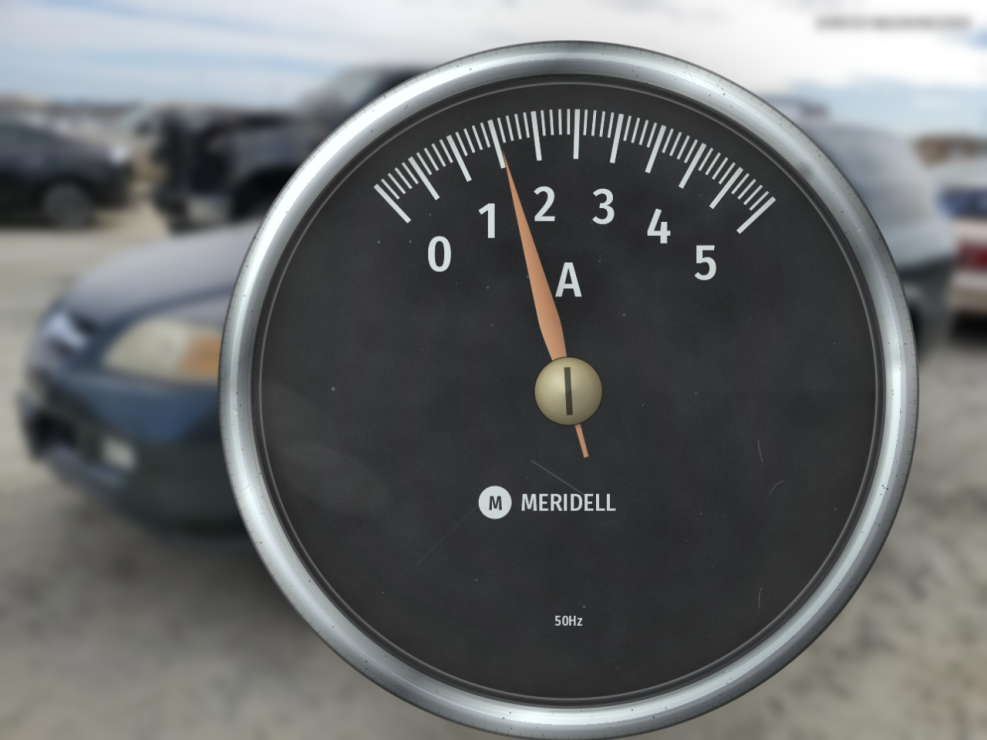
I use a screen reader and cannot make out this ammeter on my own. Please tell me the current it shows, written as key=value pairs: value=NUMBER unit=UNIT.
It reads value=1.55 unit=A
